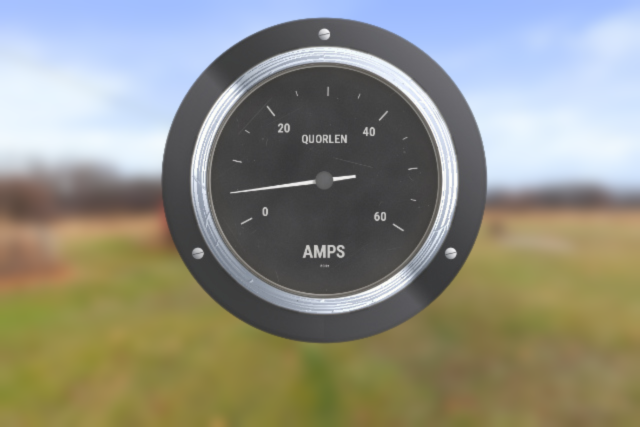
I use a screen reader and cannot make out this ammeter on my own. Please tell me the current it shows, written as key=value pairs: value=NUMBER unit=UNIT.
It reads value=5 unit=A
